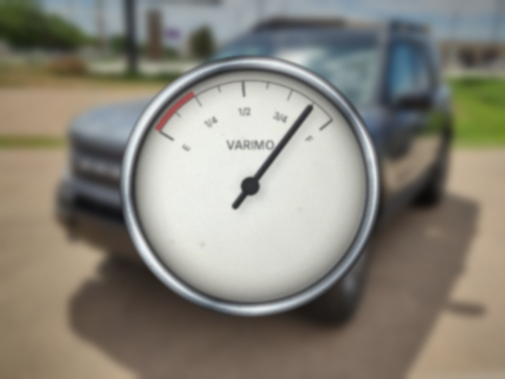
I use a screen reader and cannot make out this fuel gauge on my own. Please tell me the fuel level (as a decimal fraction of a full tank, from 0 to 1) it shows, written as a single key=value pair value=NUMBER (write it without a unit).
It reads value=0.875
